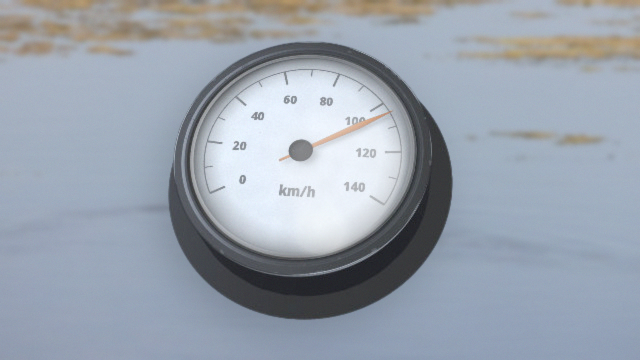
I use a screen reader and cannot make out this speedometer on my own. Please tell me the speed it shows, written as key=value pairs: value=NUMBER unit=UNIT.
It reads value=105 unit=km/h
